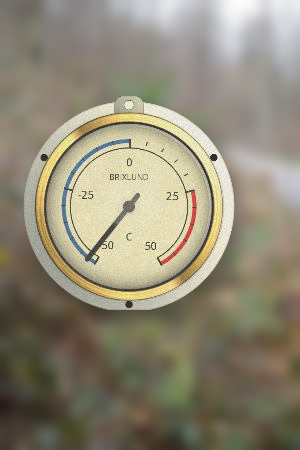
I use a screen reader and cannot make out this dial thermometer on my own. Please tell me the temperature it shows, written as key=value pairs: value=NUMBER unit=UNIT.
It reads value=-47.5 unit=°C
